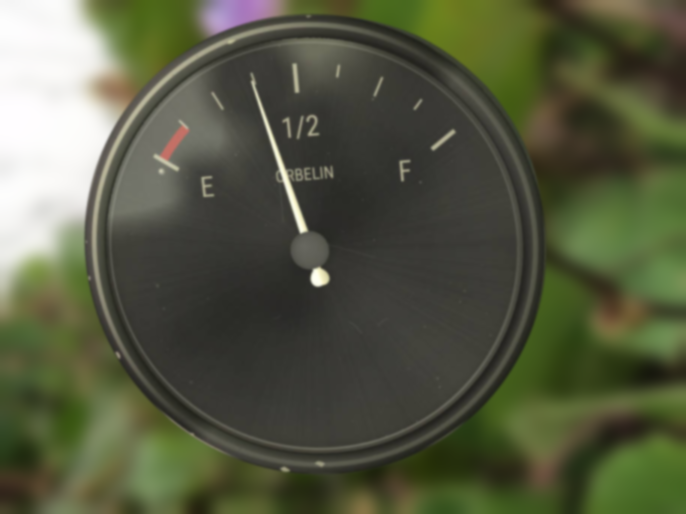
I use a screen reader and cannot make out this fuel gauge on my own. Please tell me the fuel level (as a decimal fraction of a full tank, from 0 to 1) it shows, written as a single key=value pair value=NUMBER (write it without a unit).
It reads value=0.375
